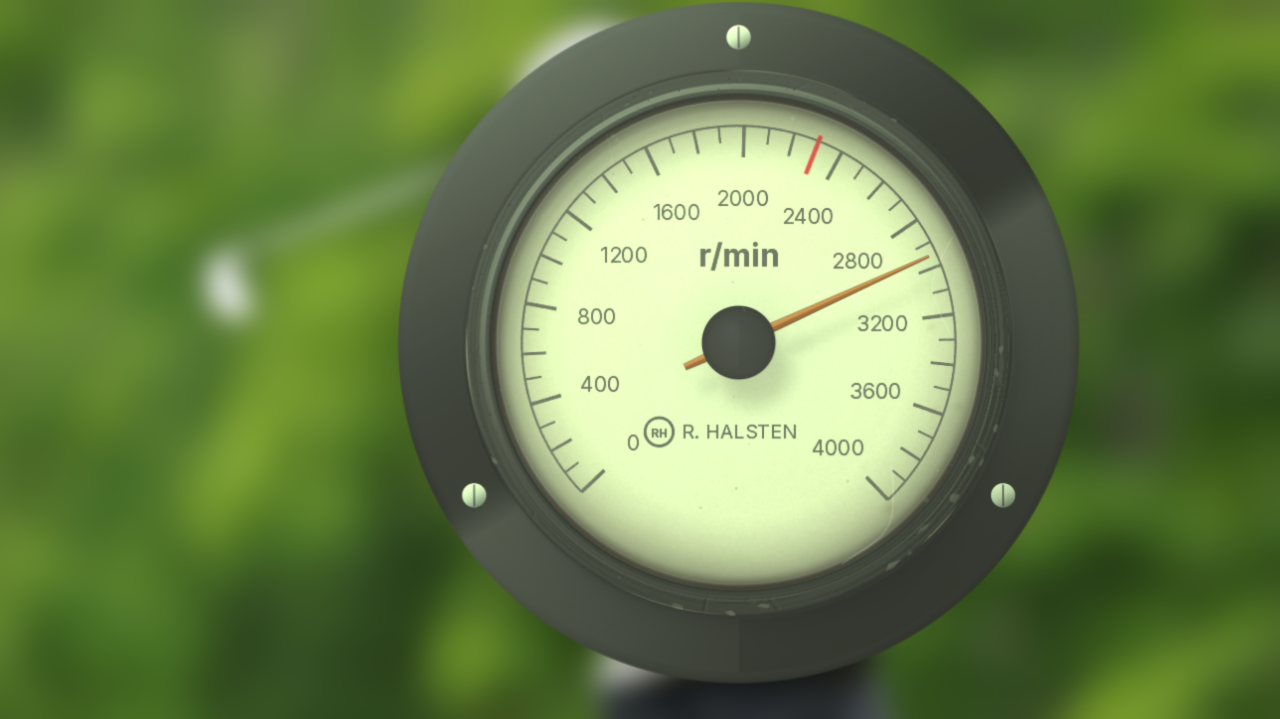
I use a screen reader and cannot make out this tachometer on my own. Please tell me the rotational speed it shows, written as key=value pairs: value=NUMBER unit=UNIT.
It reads value=2950 unit=rpm
